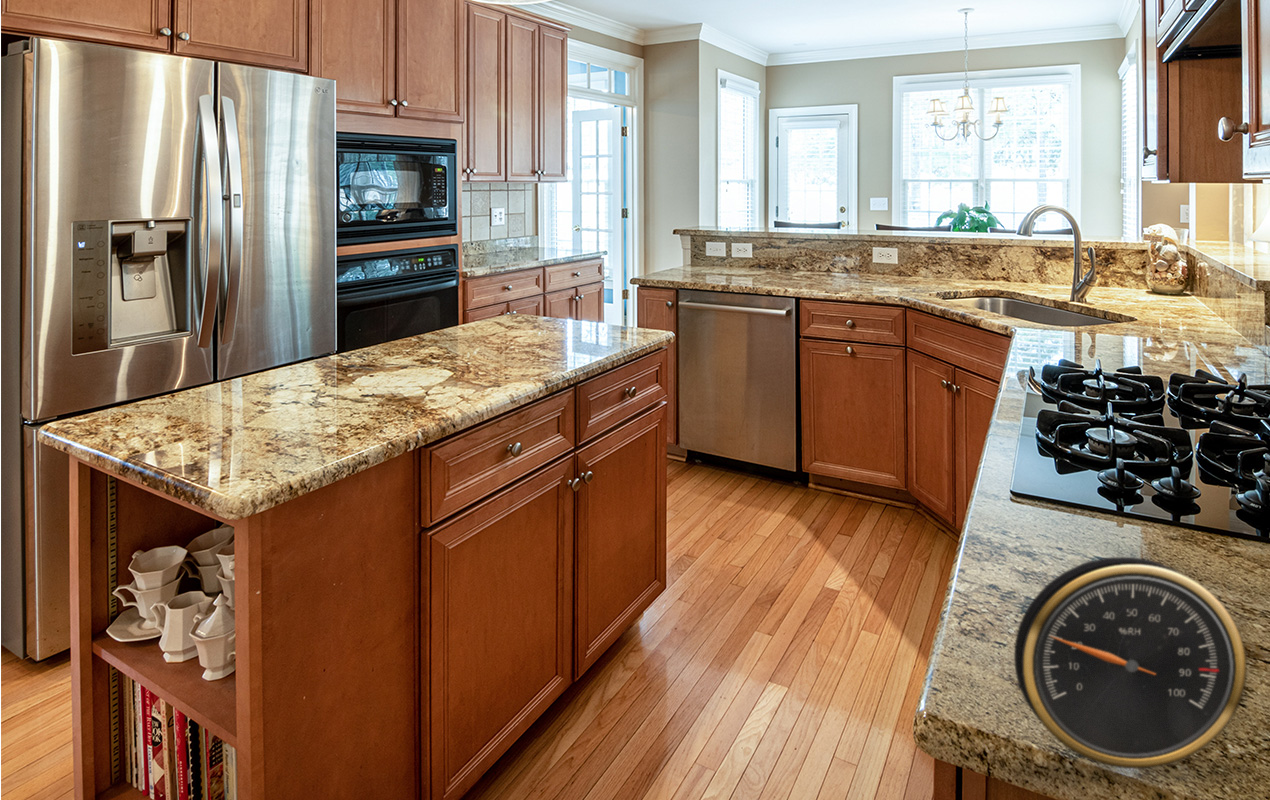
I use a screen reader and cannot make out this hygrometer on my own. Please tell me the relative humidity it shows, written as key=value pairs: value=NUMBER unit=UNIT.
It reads value=20 unit=%
